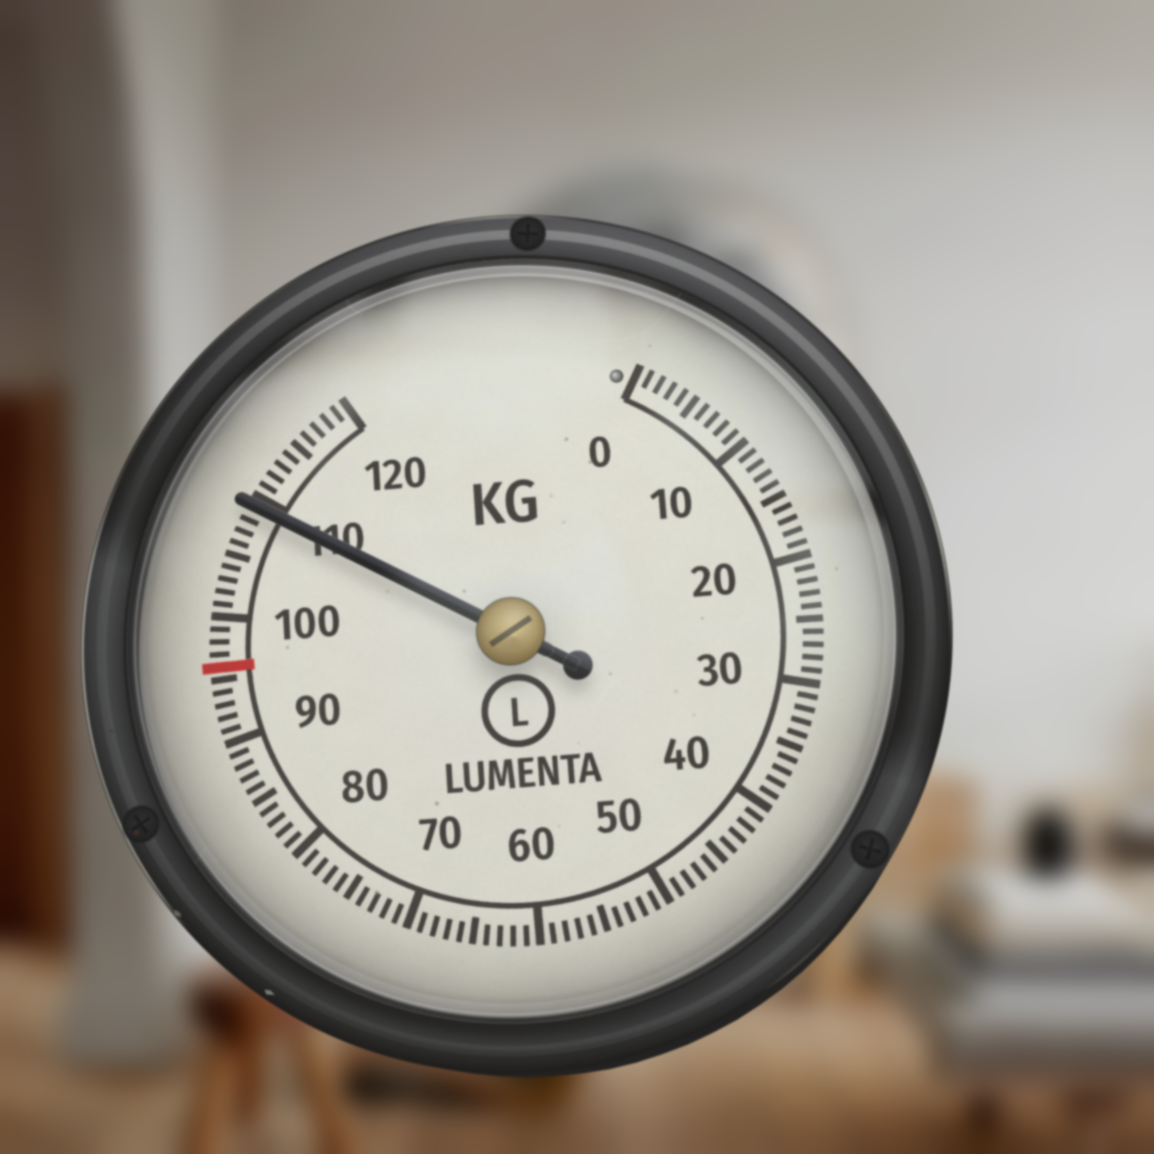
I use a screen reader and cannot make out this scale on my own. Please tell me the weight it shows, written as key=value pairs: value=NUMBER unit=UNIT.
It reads value=109 unit=kg
